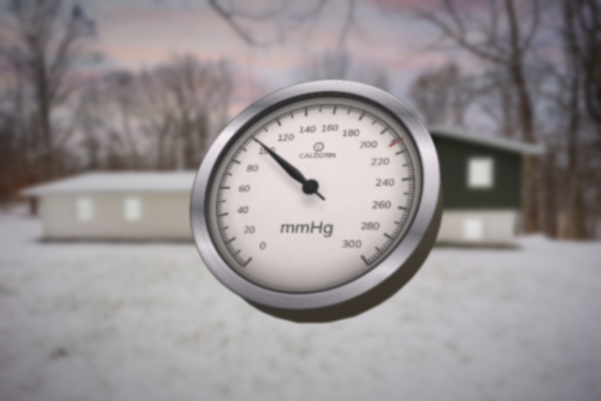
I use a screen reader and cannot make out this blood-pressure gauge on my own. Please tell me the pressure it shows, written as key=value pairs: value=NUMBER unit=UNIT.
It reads value=100 unit=mmHg
